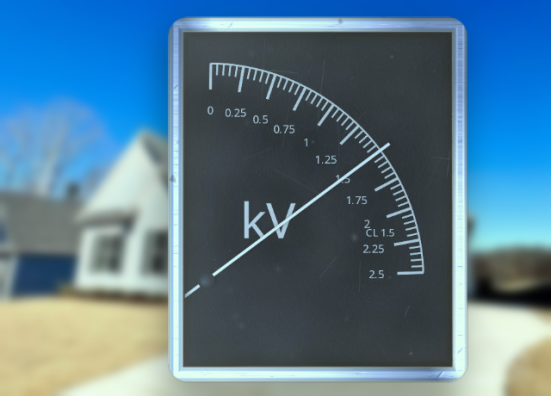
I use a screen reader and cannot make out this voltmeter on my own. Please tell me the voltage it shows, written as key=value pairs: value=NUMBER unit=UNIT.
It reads value=1.5 unit=kV
